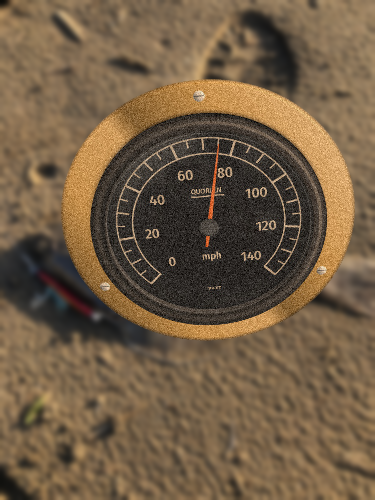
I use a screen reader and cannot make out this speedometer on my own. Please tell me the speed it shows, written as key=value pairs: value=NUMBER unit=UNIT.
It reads value=75 unit=mph
